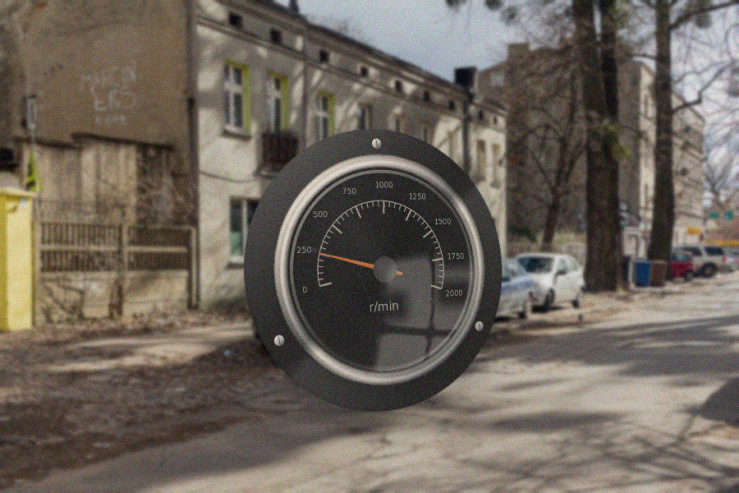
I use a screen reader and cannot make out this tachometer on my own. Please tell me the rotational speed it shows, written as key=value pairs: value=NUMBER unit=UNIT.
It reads value=250 unit=rpm
